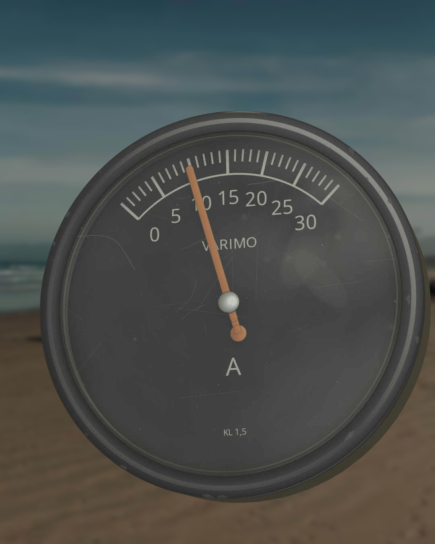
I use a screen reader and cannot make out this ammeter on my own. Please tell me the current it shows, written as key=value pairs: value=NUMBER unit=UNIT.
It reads value=10 unit=A
